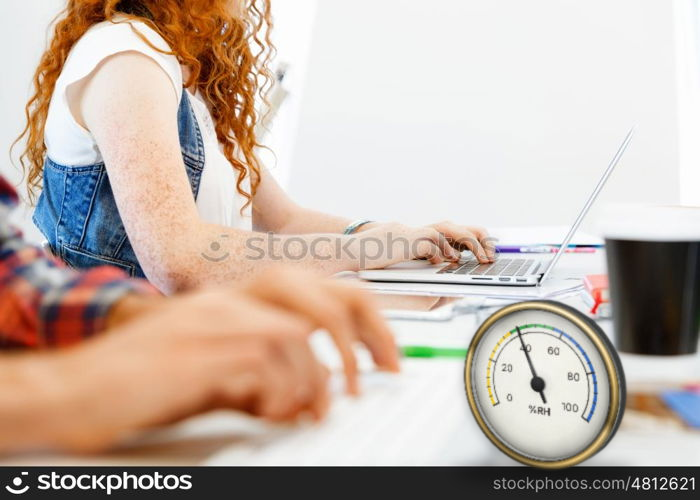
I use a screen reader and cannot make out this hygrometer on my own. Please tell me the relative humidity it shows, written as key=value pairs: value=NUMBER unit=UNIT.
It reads value=40 unit=%
